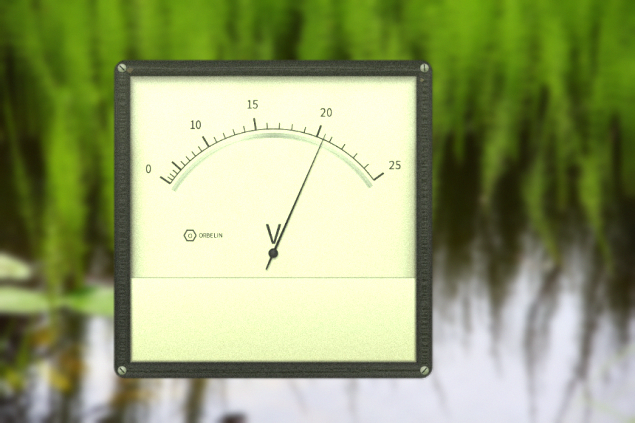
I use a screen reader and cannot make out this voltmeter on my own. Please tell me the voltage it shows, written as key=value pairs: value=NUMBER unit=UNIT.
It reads value=20.5 unit=V
